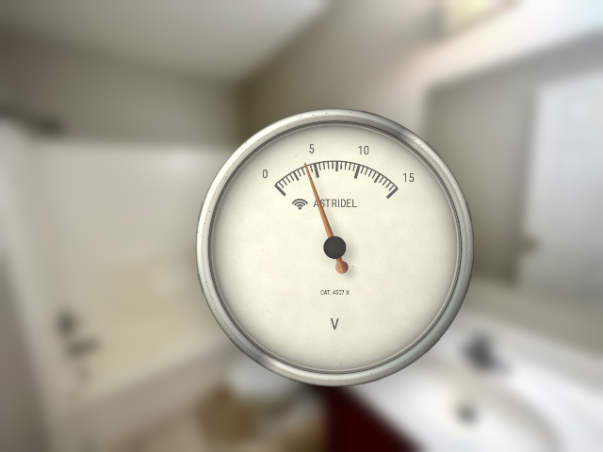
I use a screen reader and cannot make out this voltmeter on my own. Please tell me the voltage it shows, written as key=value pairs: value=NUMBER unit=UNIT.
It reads value=4 unit=V
